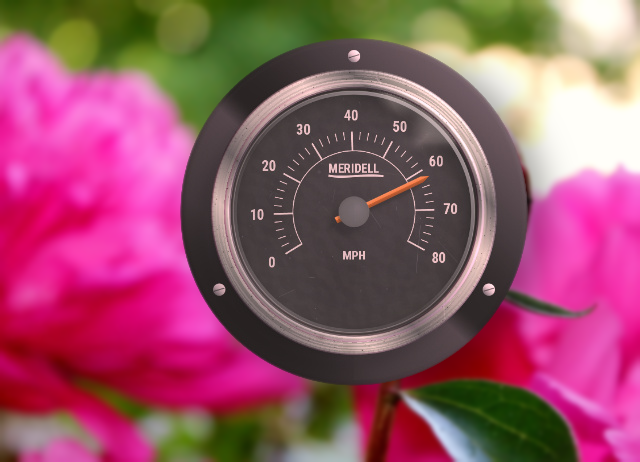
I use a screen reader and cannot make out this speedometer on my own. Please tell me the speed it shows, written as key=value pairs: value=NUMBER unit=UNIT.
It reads value=62 unit=mph
